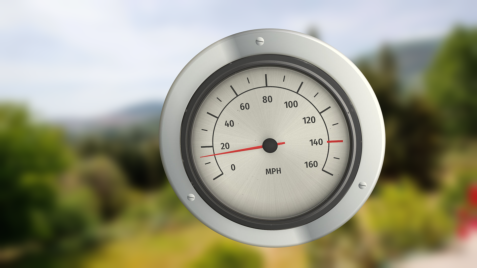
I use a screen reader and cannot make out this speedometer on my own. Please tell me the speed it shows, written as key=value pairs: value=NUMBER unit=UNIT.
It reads value=15 unit=mph
